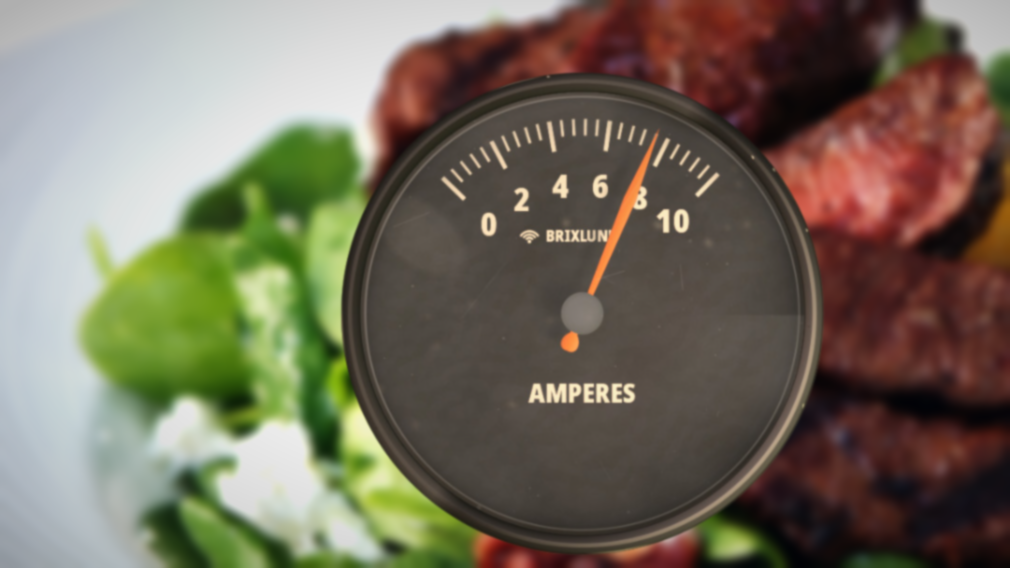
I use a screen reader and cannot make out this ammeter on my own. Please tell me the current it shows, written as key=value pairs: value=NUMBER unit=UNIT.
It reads value=7.6 unit=A
